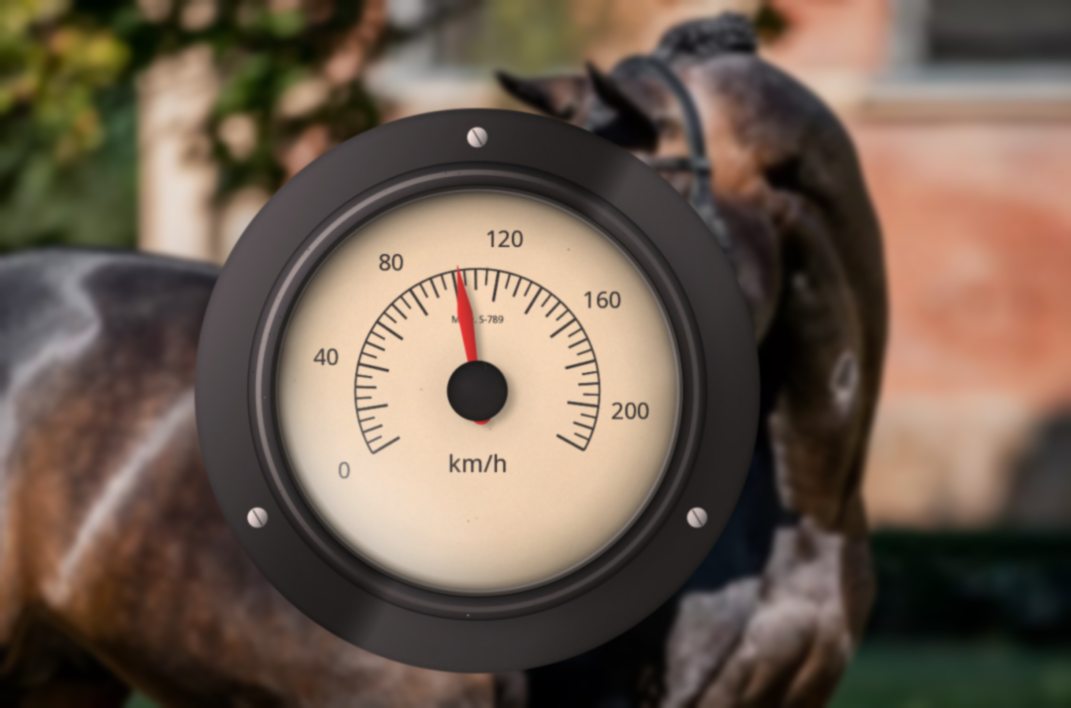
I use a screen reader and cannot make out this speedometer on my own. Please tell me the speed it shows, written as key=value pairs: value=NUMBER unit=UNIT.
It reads value=102.5 unit=km/h
